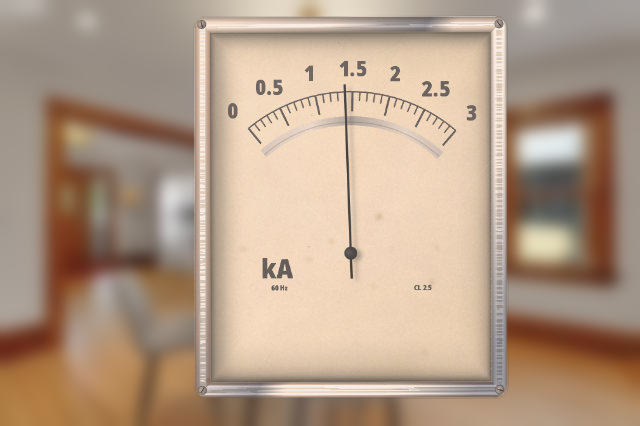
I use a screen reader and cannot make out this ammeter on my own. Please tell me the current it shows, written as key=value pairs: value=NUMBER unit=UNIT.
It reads value=1.4 unit=kA
